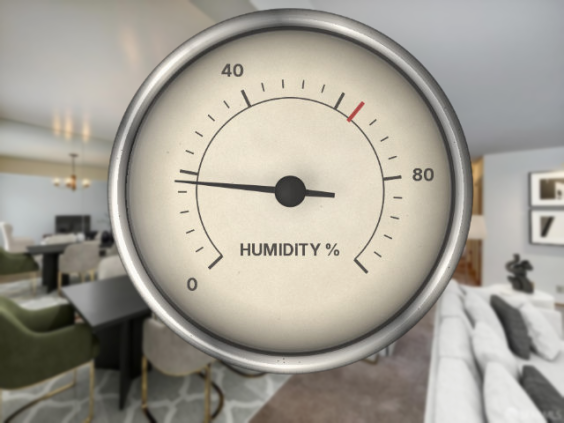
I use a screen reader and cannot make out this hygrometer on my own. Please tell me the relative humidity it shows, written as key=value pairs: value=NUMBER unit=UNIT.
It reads value=18 unit=%
